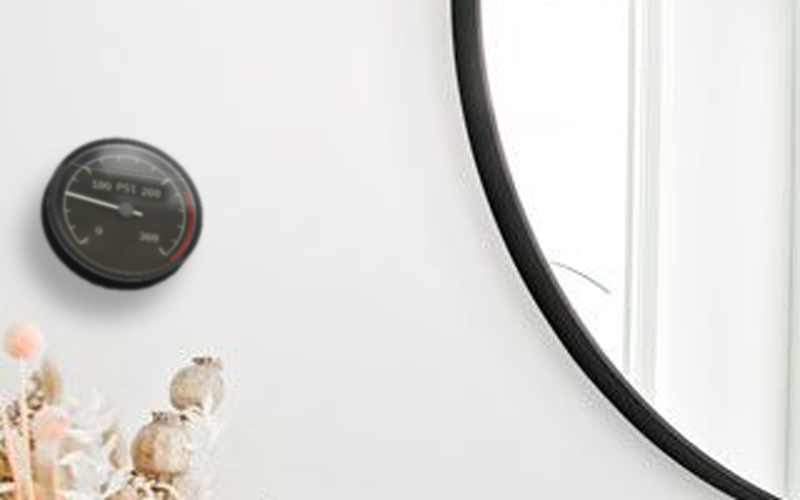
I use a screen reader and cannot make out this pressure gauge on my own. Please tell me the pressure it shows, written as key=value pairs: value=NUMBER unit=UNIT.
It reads value=60 unit=psi
